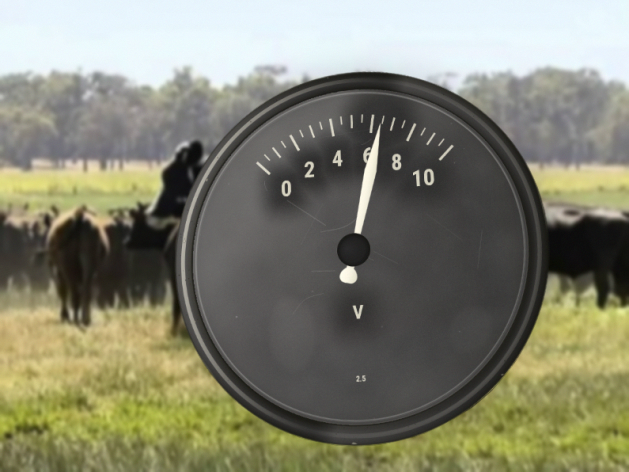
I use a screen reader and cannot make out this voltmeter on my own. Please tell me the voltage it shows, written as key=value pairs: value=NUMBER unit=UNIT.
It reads value=6.5 unit=V
